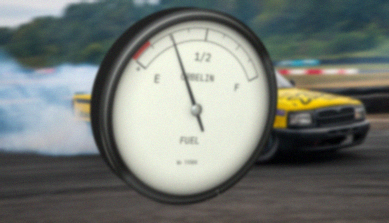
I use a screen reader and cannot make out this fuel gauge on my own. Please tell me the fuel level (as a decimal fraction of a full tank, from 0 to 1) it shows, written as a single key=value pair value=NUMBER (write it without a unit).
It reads value=0.25
